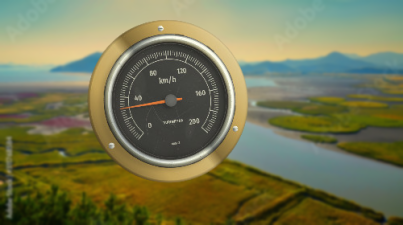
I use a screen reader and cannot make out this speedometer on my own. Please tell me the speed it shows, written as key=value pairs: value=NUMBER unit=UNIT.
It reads value=30 unit=km/h
